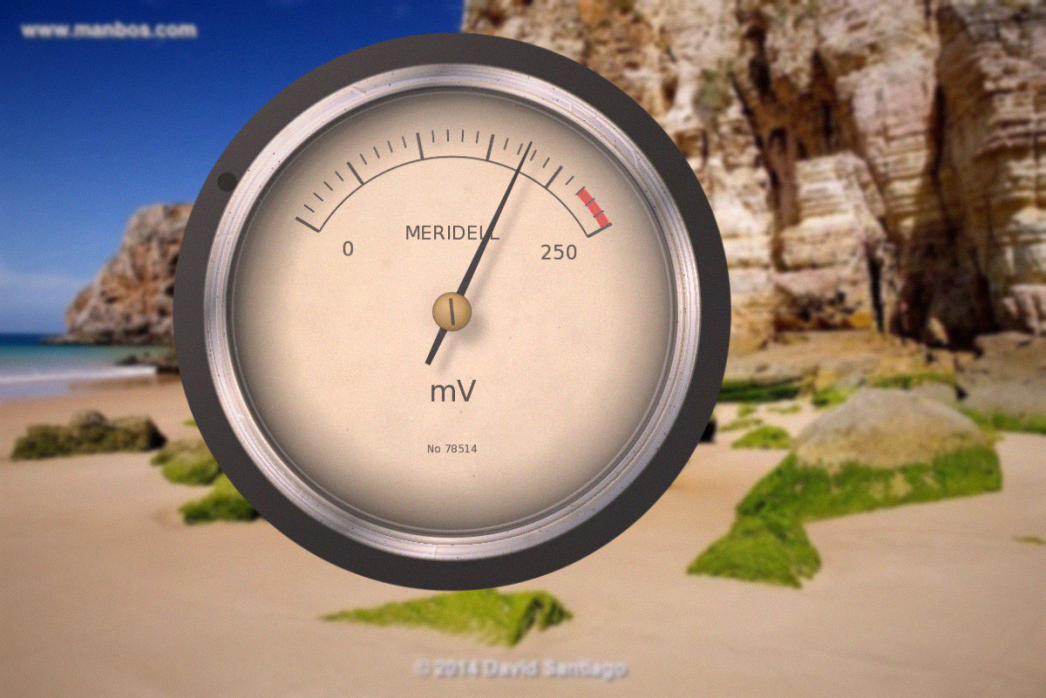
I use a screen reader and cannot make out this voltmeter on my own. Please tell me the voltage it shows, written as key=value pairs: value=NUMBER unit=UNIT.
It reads value=175 unit=mV
